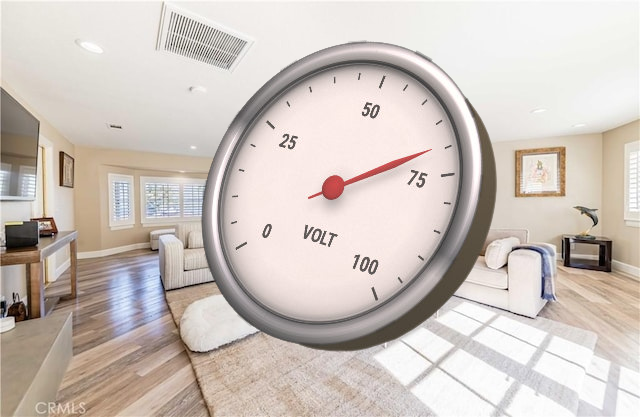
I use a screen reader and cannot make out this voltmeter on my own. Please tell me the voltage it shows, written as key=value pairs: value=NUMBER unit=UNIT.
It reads value=70 unit=V
